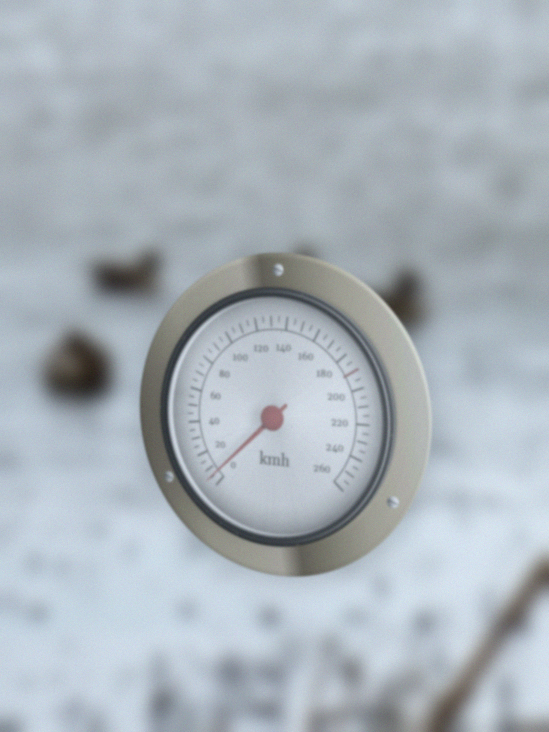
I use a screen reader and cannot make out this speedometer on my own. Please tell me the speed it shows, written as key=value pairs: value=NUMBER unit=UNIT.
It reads value=5 unit=km/h
